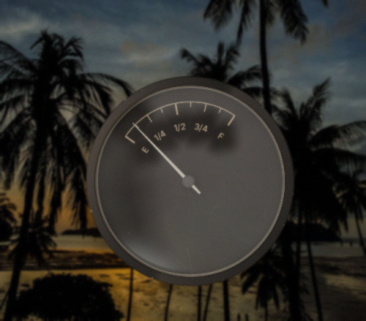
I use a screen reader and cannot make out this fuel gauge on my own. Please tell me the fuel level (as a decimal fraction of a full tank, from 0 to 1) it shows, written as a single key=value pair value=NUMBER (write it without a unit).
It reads value=0.125
